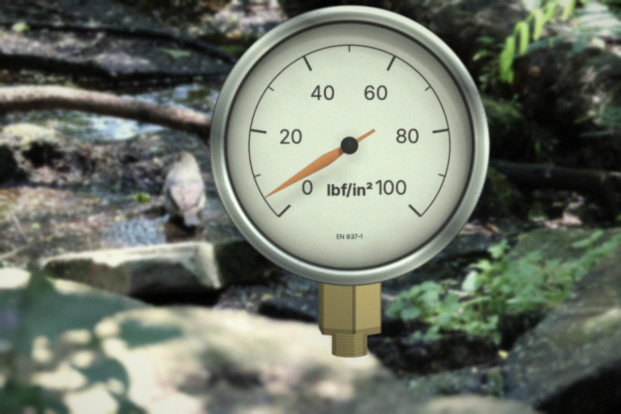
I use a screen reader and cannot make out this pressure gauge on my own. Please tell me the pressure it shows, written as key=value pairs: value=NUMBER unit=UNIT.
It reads value=5 unit=psi
